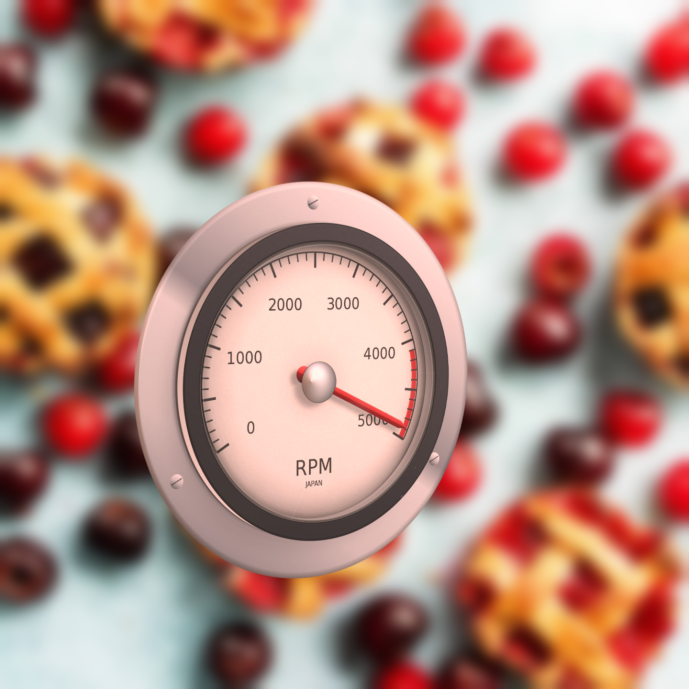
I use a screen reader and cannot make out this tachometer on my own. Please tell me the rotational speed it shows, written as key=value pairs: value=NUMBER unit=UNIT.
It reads value=4900 unit=rpm
